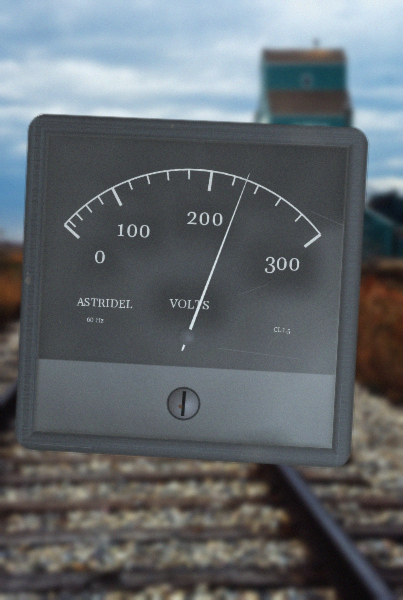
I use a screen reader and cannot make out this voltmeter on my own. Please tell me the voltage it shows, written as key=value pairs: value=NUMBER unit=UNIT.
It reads value=230 unit=V
